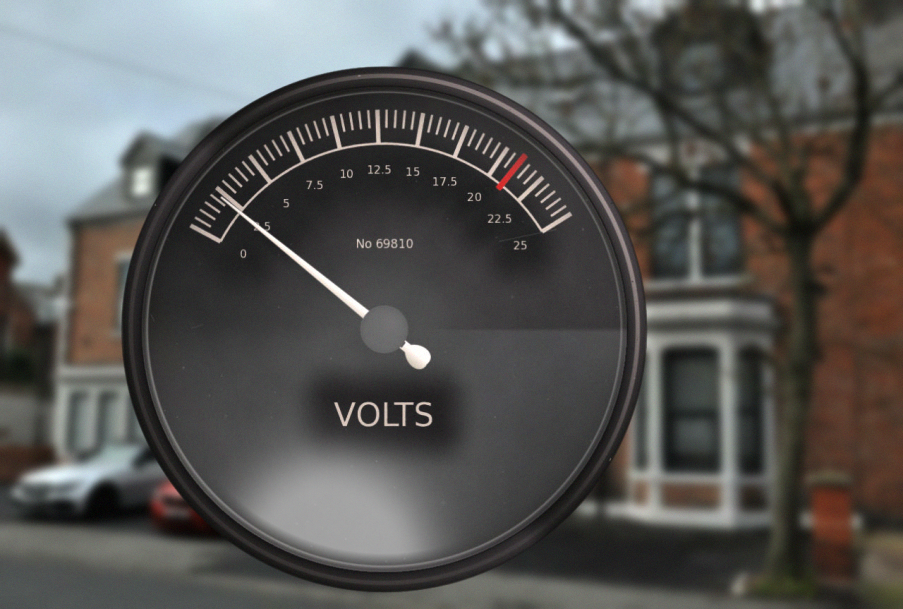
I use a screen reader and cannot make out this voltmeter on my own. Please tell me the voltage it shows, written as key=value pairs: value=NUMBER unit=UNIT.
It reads value=2.25 unit=V
